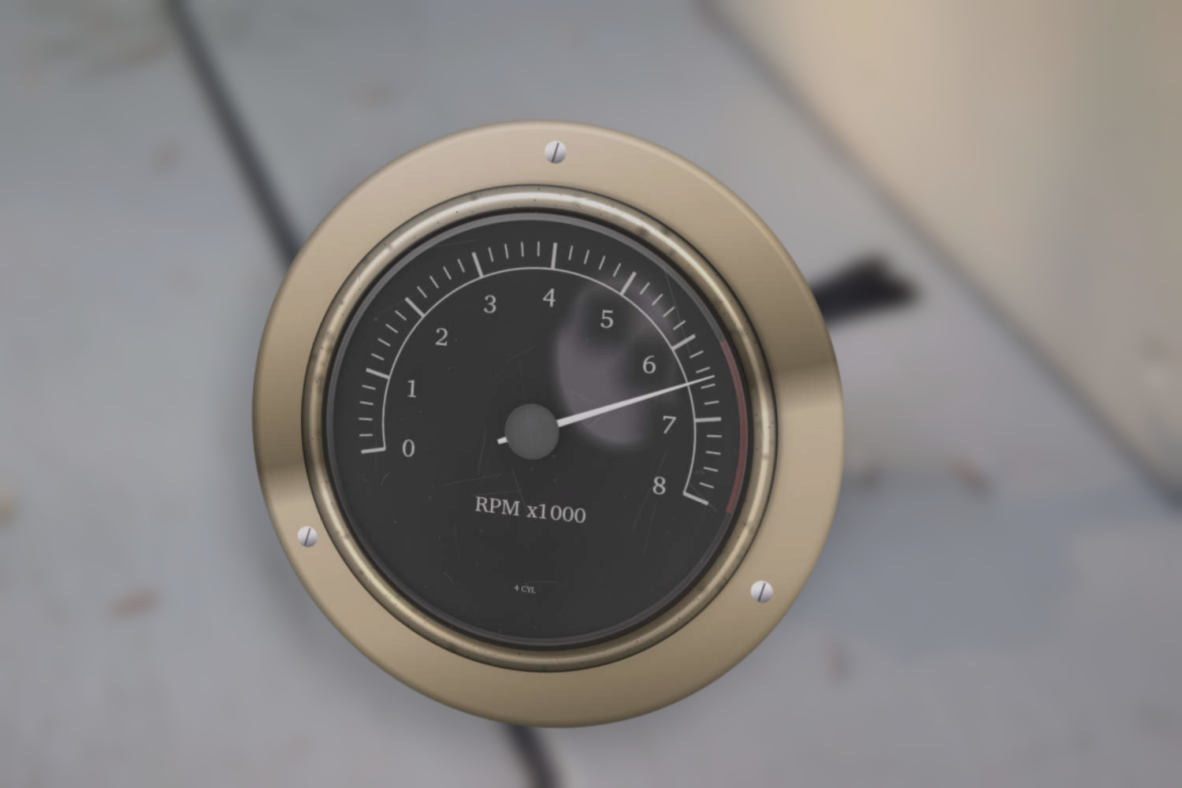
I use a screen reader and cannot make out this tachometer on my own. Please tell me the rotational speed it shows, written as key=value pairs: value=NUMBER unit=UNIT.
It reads value=6500 unit=rpm
